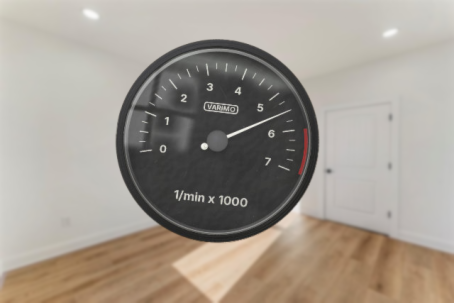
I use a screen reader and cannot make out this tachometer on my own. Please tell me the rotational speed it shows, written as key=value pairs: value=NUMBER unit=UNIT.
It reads value=5500 unit=rpm
